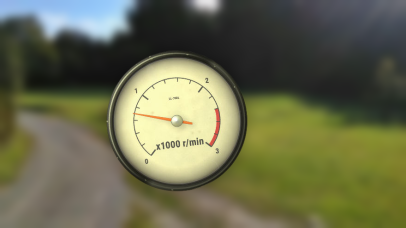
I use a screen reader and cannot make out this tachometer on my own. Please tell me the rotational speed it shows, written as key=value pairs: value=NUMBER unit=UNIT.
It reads value=700 unit=rpm
